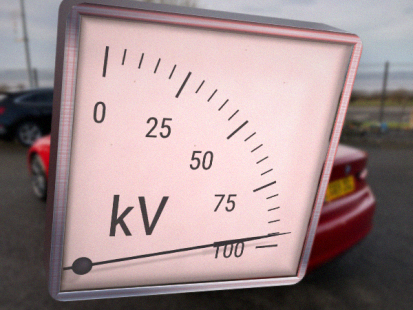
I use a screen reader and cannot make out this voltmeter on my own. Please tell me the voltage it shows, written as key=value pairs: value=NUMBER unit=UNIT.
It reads value=95 unit=kV
